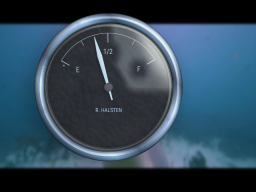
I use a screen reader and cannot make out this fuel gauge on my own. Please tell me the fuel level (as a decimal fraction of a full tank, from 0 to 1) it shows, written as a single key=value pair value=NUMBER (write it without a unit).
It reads value=0.375
